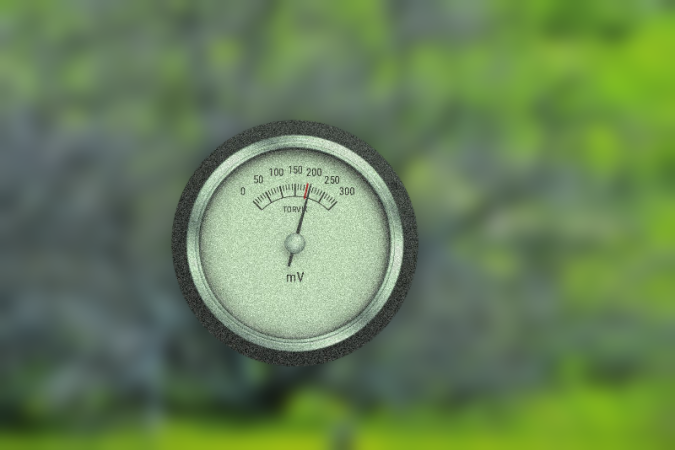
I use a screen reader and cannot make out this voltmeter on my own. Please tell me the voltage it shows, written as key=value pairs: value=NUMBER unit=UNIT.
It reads value=200 unit=mV
